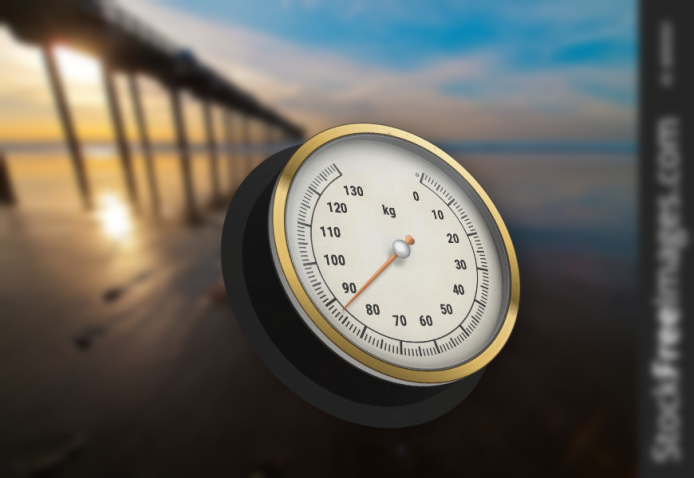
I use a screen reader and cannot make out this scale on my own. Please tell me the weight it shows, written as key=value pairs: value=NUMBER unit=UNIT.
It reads value=87 unit=kg
